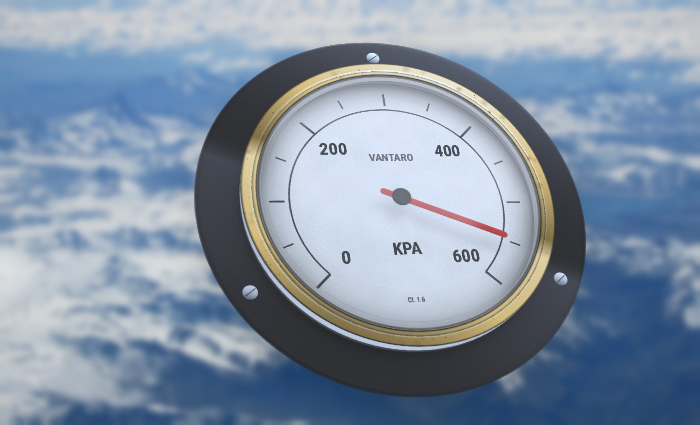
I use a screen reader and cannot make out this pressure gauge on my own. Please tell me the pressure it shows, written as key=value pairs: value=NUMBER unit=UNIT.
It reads value=550 unit=kPa
